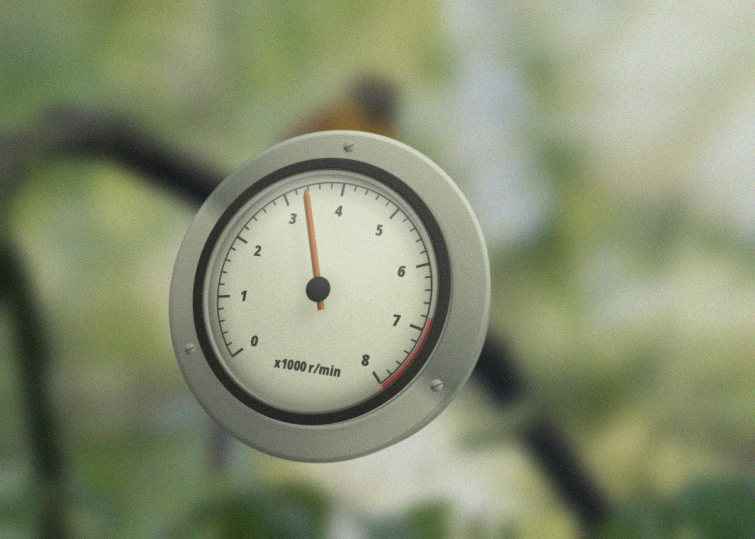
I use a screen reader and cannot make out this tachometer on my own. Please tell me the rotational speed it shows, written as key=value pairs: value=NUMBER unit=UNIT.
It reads value=3400 unit=rpm
